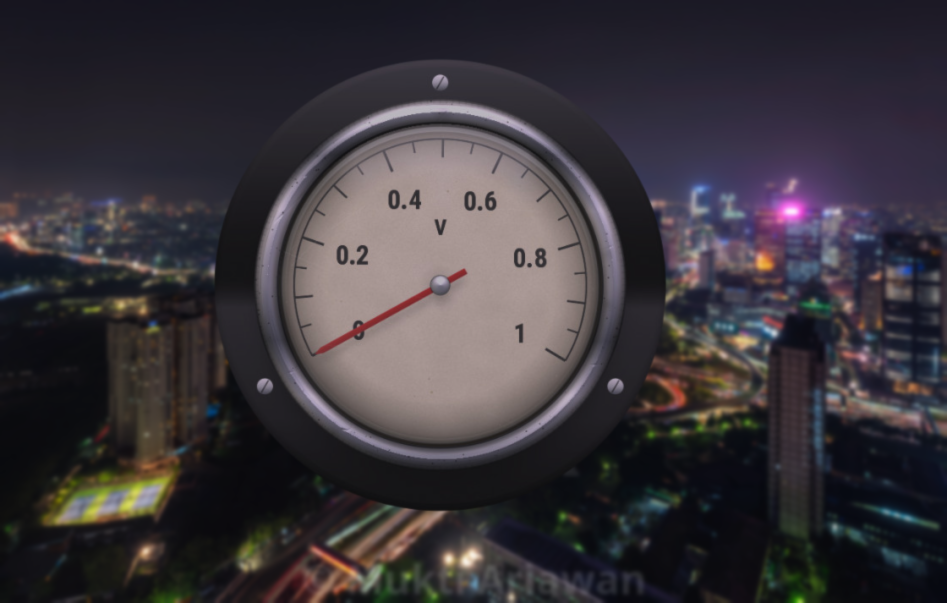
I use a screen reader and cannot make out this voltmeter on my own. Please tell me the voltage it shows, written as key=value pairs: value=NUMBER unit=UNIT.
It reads value=0 unit=V
